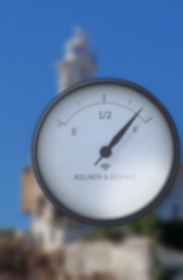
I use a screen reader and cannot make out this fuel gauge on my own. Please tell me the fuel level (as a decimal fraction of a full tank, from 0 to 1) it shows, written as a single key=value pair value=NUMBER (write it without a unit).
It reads value=0.875
